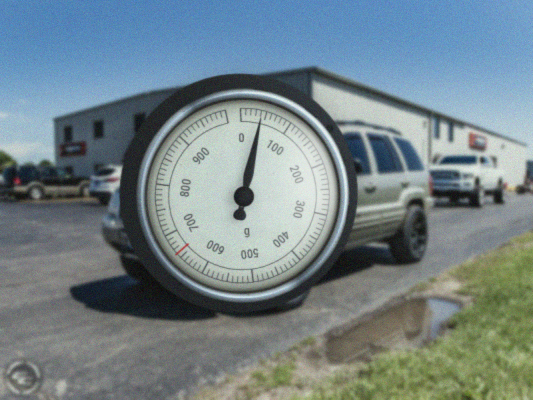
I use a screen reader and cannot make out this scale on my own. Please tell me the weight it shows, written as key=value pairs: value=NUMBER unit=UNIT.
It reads value=40 unit=g
